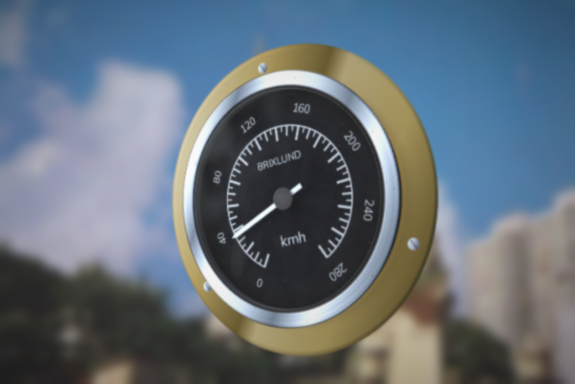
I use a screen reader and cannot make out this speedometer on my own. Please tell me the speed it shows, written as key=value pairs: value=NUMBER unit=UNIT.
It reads value=35 unit=km/h
